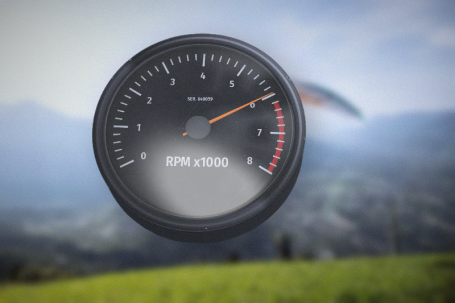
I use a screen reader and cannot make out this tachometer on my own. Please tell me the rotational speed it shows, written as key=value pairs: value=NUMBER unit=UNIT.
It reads value=6000 unit=rpm
